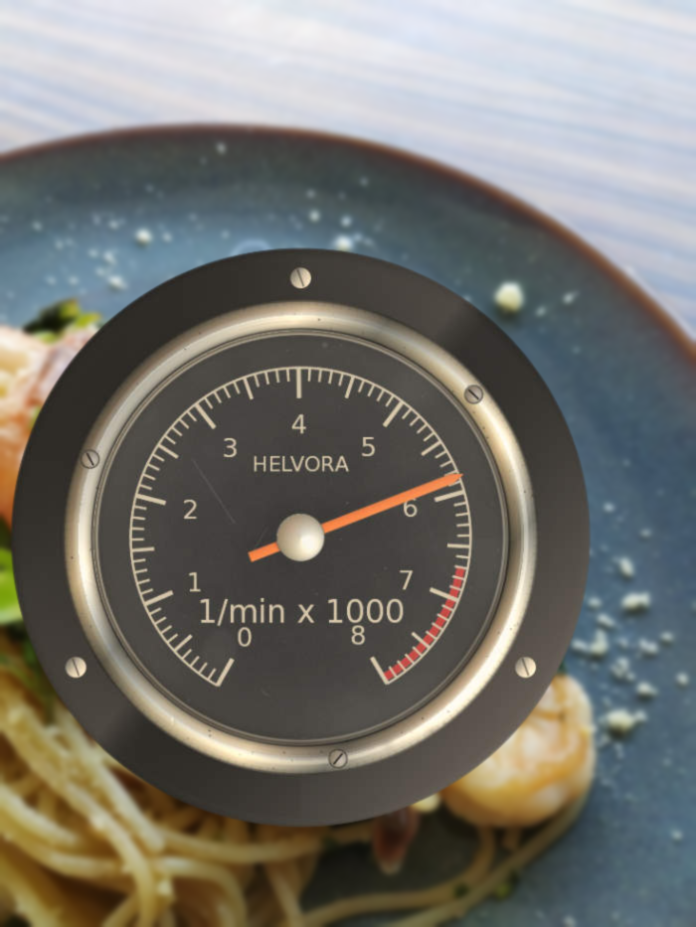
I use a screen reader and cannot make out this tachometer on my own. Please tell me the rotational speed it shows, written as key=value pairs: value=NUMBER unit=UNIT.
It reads value=5850 unit=rpm
